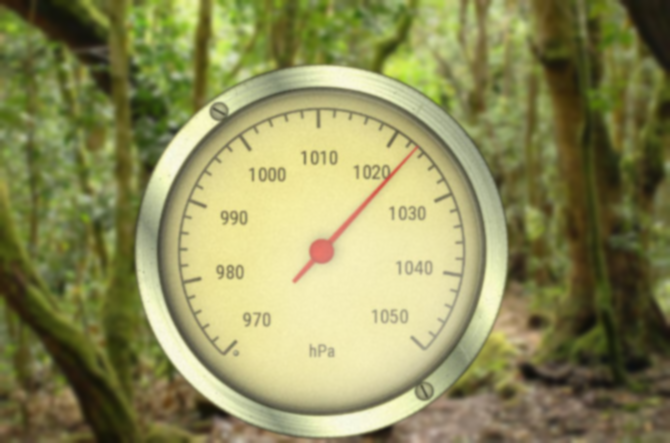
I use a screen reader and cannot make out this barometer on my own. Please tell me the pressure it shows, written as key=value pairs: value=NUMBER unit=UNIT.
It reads value=1023 unit=hPa
